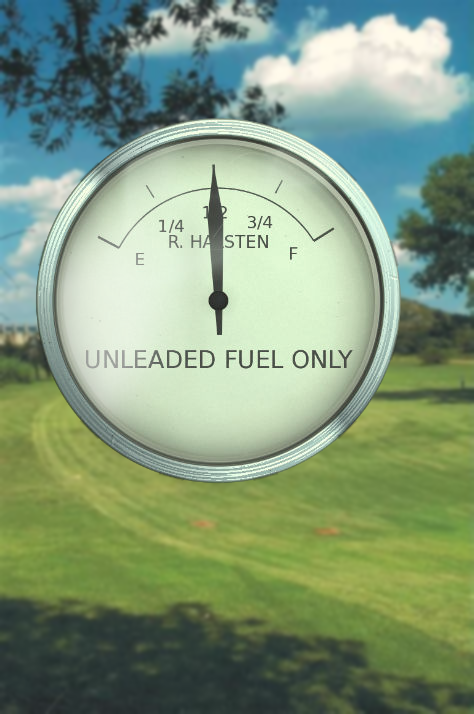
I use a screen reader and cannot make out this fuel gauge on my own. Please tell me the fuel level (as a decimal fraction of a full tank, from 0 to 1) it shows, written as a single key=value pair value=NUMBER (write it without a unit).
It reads value=0.5
